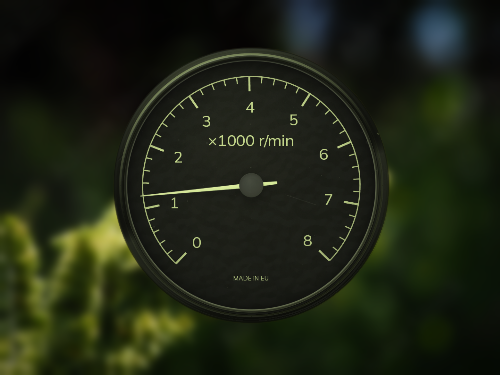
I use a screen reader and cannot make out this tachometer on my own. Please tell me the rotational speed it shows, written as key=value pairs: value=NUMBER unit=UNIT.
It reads value=1200 unit=rpm
